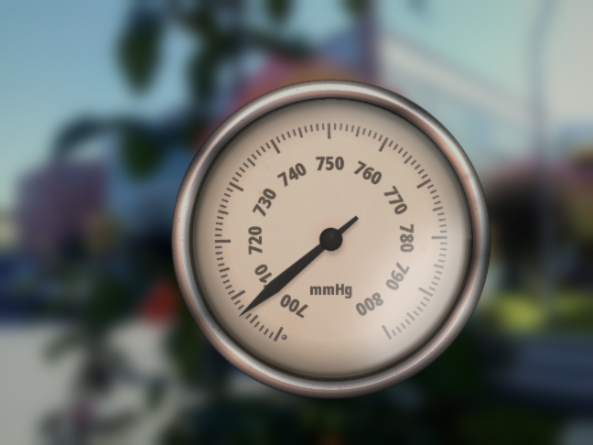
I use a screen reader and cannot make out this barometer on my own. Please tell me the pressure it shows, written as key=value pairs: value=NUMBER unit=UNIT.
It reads value=707 unit=mmHg
